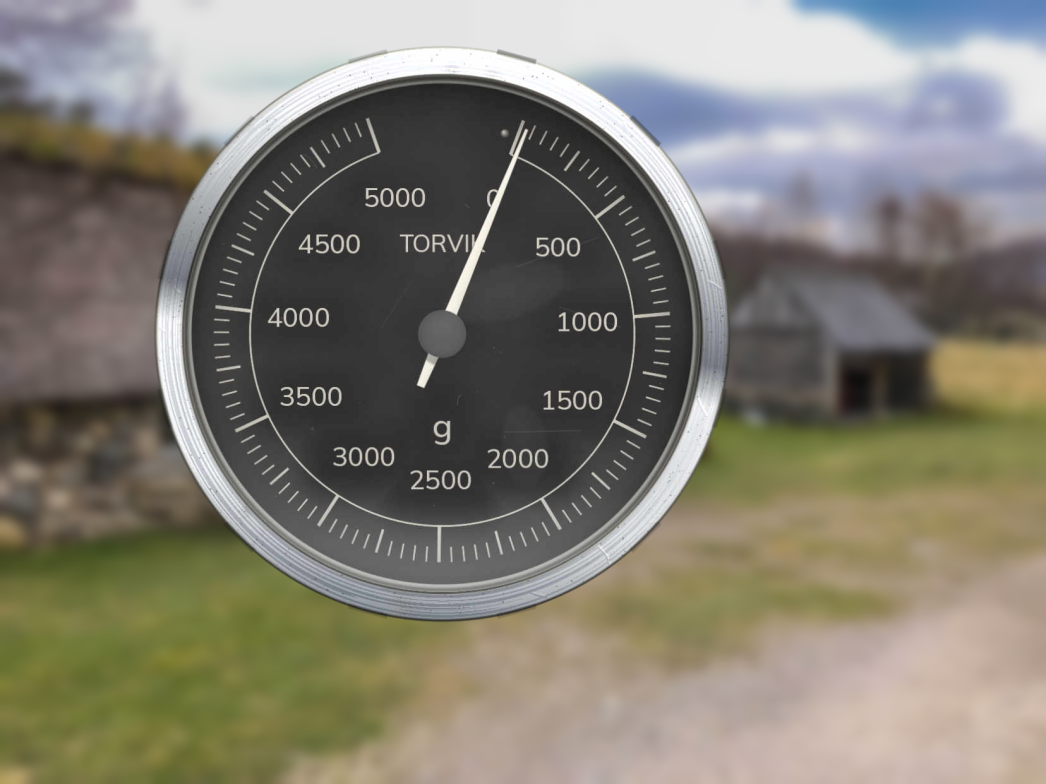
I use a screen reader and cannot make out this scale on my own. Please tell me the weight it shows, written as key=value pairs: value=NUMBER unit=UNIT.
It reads value=25 unit=g
